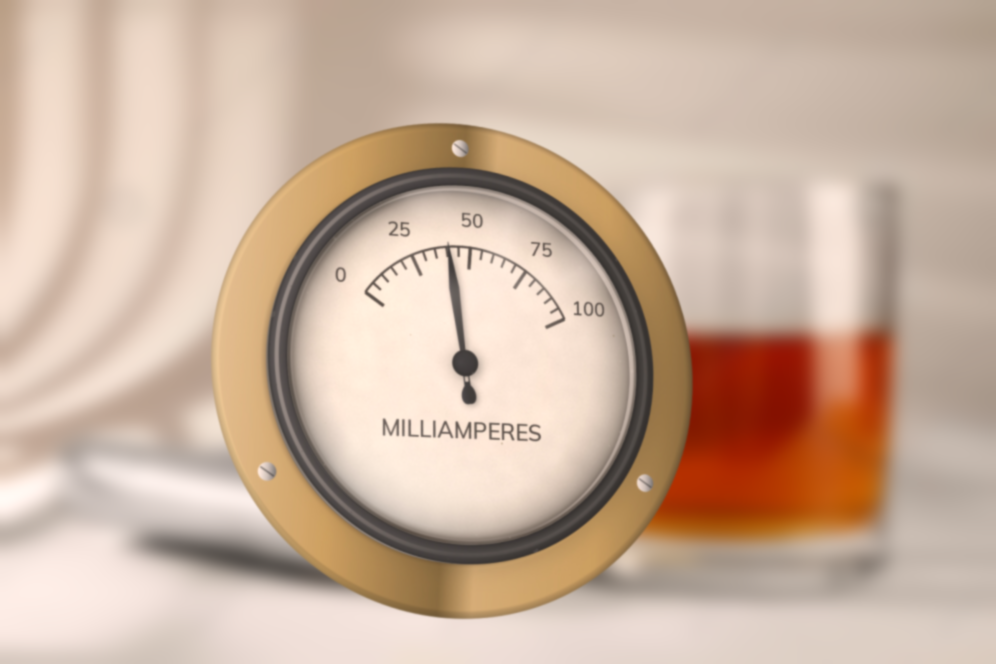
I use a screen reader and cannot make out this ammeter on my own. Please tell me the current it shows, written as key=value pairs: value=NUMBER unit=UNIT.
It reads value=40 unit=mA
